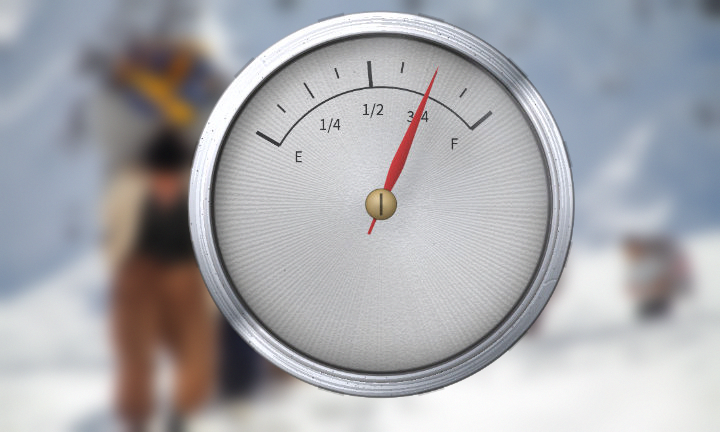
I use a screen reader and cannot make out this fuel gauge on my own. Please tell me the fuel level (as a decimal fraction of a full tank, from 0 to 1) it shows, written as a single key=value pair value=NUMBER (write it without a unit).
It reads value=0.75
